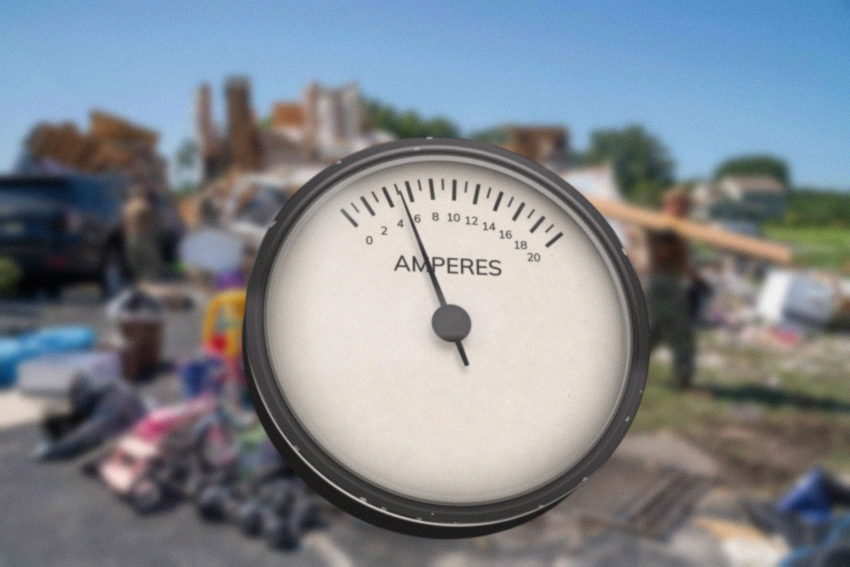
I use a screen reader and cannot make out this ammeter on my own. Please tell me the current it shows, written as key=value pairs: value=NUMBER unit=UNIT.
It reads value=5 unit=A
